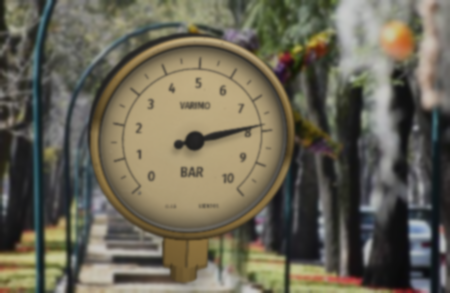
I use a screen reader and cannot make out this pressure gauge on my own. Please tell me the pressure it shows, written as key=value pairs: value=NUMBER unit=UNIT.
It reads value=7.75 unit=bar
